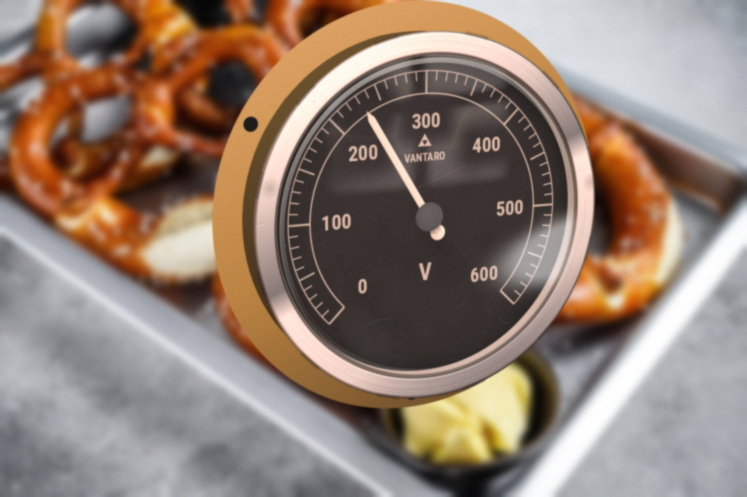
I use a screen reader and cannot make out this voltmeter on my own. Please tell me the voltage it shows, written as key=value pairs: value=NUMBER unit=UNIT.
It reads value=230 unit=V
